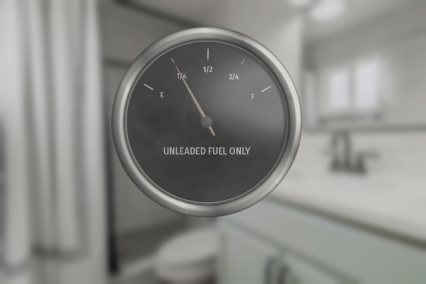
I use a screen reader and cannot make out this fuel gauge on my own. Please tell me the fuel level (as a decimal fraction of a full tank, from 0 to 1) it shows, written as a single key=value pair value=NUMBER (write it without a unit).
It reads value=0.25
